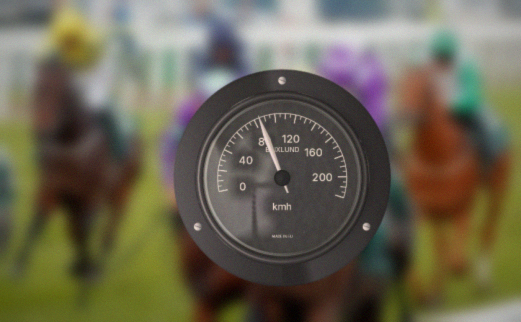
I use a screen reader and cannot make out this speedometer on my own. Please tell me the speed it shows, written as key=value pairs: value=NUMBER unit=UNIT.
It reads value=85 unit=km/h
